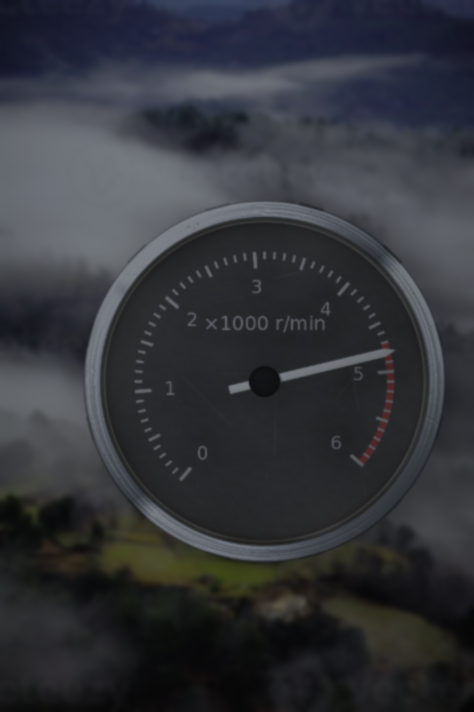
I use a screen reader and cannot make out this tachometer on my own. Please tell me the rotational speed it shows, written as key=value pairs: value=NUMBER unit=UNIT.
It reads value=4800 unit=rpm
